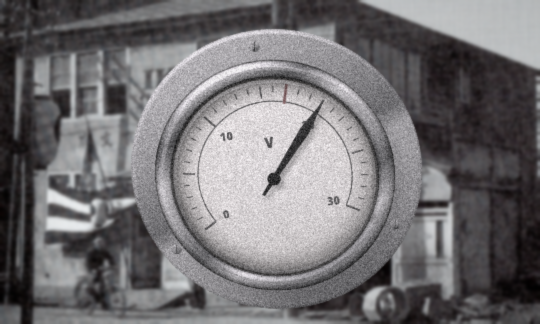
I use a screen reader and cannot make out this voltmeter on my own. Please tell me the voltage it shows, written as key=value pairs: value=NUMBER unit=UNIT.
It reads value=20 unit=V
